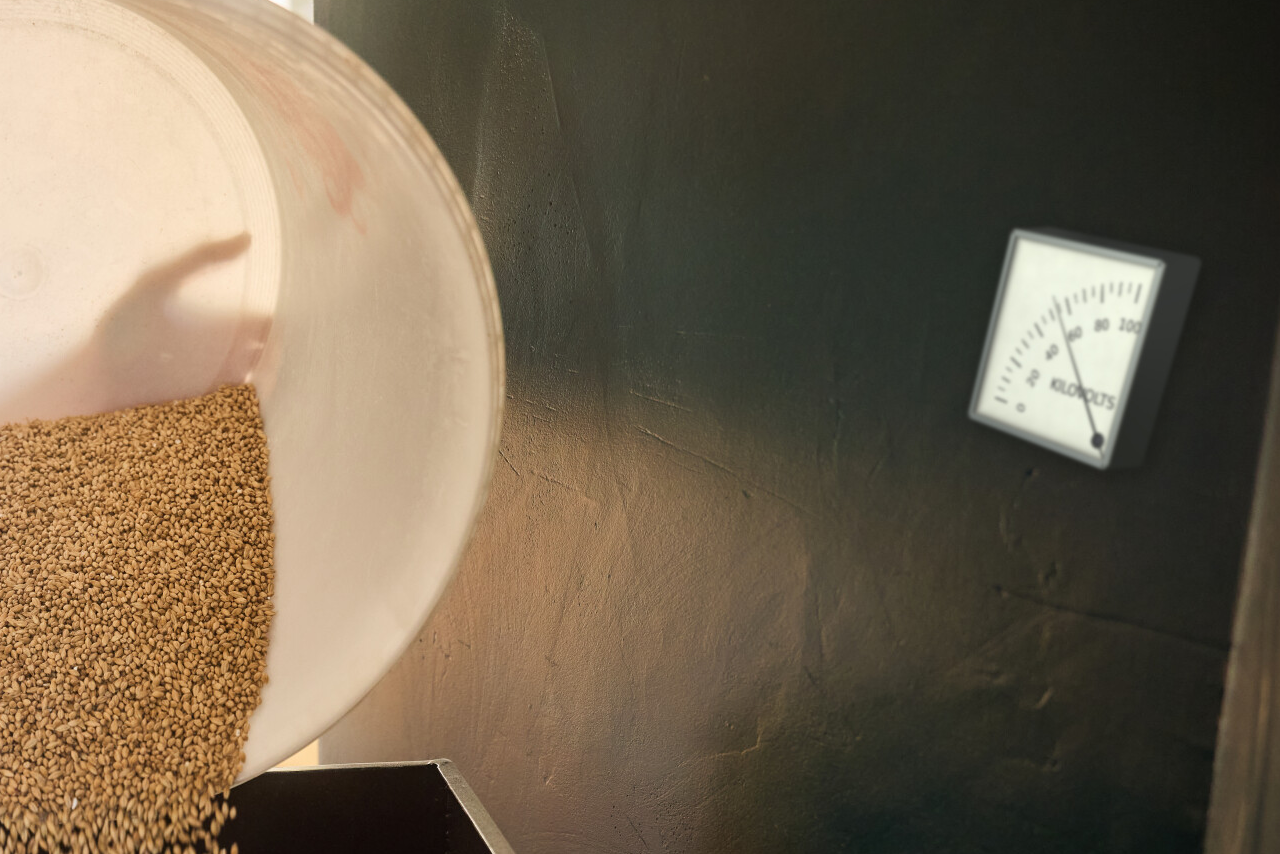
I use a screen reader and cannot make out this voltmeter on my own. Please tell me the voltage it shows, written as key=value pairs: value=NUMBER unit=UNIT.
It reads value=55 unit=kV
